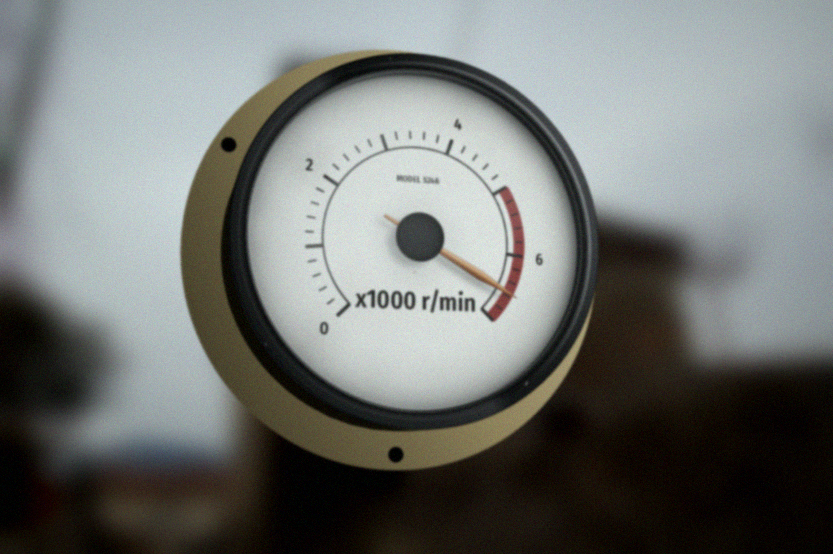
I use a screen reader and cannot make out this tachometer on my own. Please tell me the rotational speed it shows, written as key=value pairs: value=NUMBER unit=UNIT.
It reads value=6600 unit=rpm
